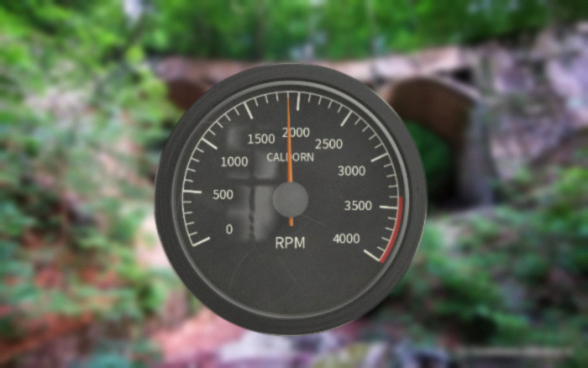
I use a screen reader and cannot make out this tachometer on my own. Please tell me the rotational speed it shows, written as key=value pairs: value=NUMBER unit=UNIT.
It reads value=1900 unit=rpm
